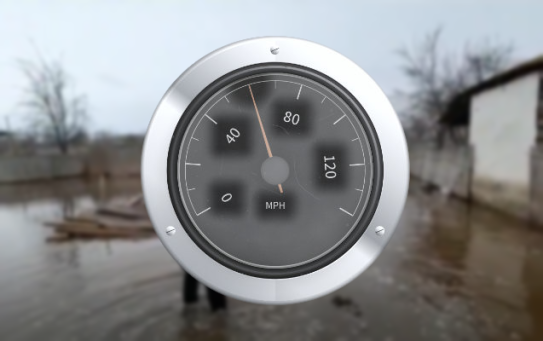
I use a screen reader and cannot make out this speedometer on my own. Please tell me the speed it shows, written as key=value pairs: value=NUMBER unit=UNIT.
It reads value=60 unit=mph
